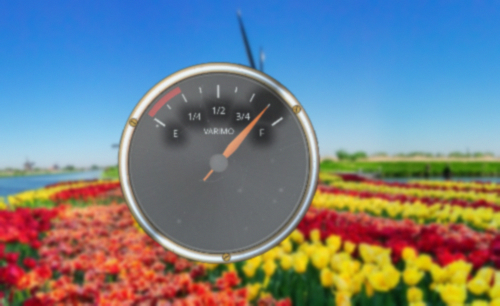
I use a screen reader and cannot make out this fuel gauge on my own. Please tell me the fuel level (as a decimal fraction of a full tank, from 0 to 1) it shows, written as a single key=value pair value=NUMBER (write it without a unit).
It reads value=0.875
